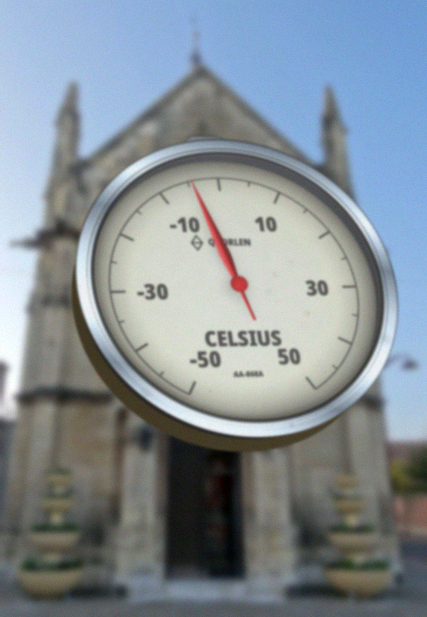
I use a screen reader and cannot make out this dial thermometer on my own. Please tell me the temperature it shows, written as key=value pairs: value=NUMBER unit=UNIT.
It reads value=-5 unit=°C
